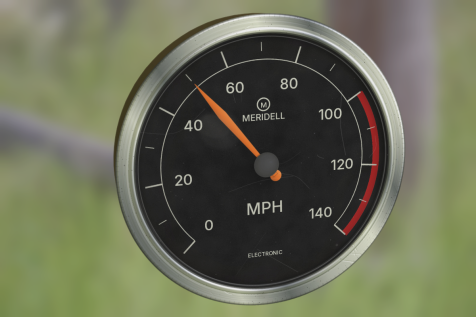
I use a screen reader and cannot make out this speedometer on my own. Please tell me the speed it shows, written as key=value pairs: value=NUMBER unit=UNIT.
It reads value=50 unit=mph
